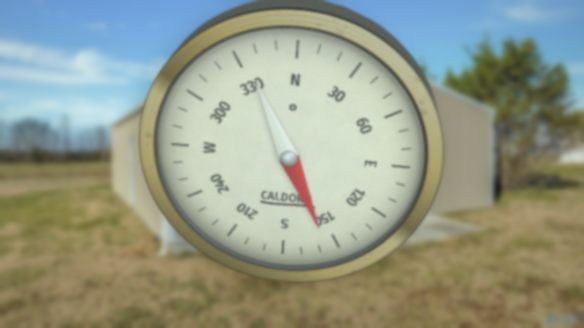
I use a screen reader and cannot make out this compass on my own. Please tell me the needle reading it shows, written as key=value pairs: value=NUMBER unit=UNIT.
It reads value=155 unit=°
